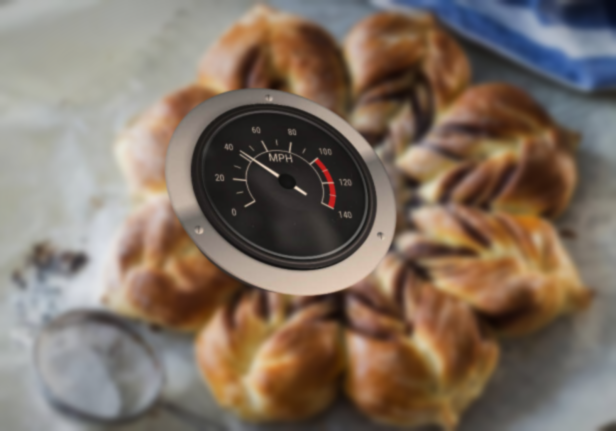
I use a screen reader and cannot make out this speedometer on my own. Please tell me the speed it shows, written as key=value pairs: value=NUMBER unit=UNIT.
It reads value=40 unit=mph
